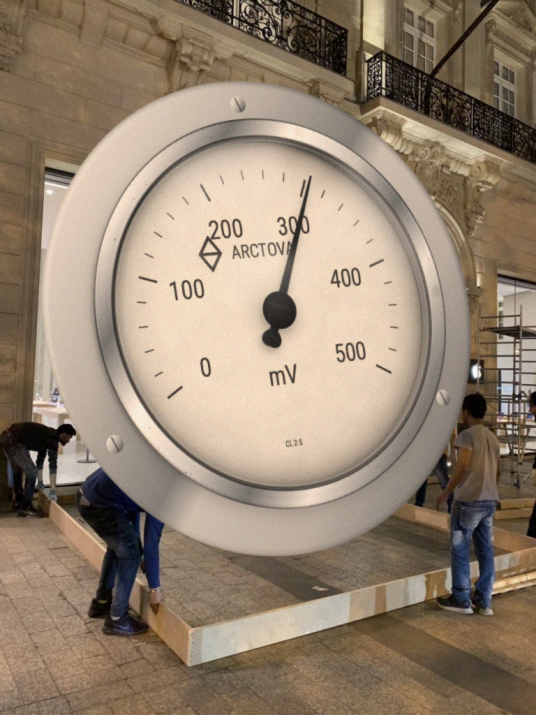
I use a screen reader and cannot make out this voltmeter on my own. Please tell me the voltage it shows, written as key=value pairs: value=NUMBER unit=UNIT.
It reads value=300 unit=mV
